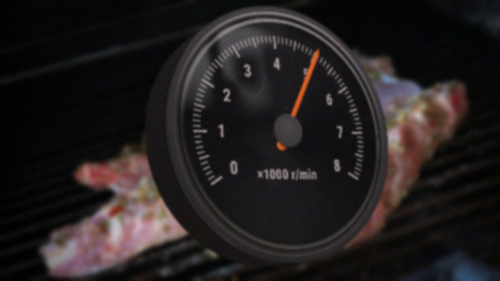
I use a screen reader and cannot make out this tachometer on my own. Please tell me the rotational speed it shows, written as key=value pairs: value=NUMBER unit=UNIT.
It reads value=5000 unit=rpm
